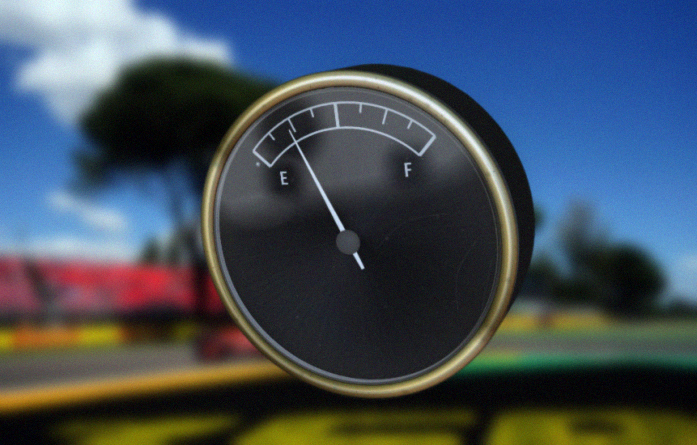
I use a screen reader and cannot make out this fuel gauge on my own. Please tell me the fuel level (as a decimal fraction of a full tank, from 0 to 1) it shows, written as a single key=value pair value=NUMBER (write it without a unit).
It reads value=0.25
